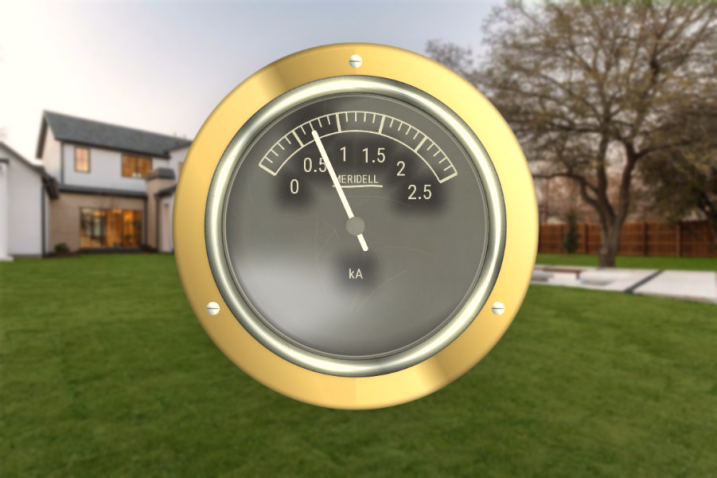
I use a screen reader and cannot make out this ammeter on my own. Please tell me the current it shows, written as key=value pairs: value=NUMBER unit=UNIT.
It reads value=0.7 unit=kA
